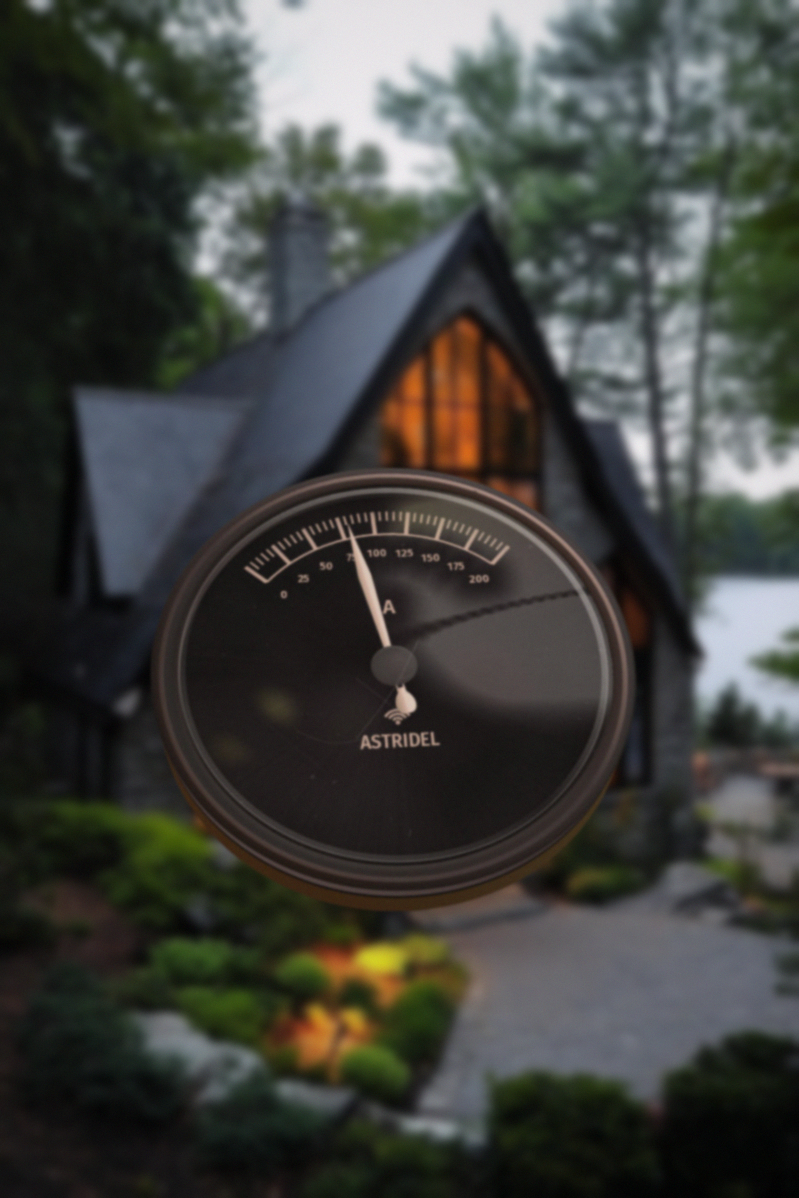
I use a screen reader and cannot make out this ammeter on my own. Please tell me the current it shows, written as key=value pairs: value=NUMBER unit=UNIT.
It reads value=80 unit=A
